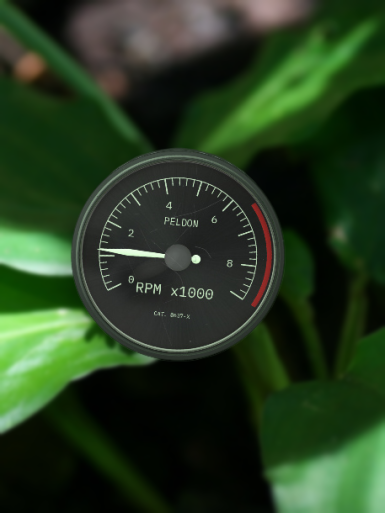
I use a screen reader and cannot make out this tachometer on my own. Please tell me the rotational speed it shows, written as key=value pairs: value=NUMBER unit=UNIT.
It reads value=1200 unit=rpm
